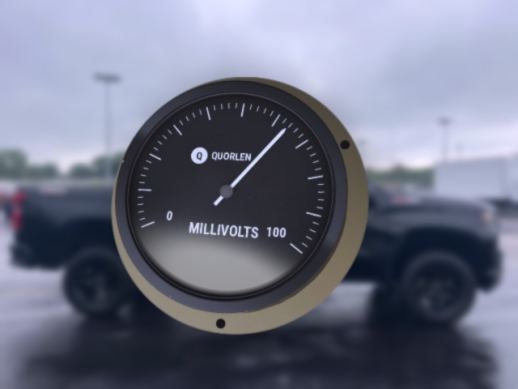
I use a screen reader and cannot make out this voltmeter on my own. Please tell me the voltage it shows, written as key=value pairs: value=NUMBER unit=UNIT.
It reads value=64 unit=mV
